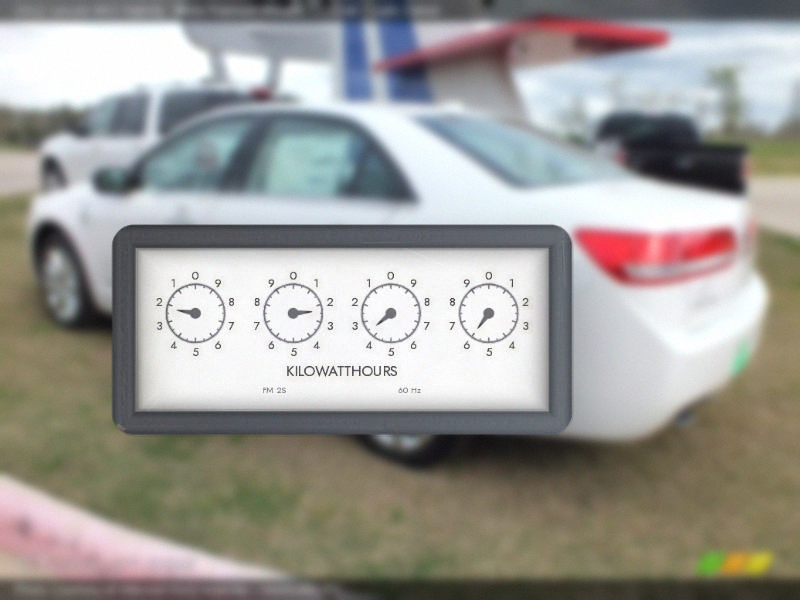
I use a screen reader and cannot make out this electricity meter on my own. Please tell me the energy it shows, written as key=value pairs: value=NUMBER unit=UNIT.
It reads value=2236 unit=kWh
